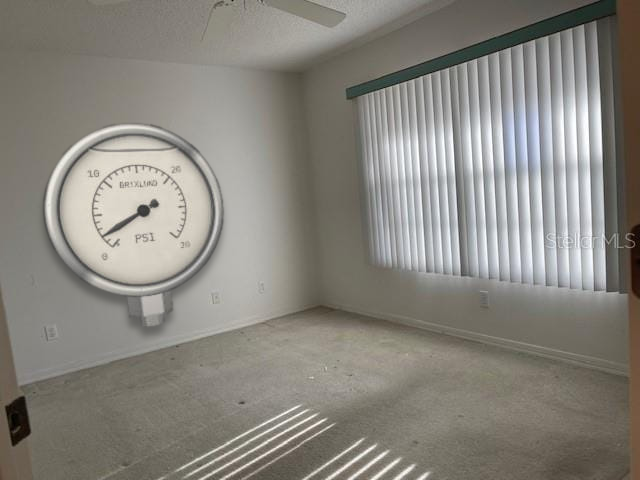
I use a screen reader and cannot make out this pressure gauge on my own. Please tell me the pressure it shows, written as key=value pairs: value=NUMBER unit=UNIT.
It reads value=2 unit=psi
